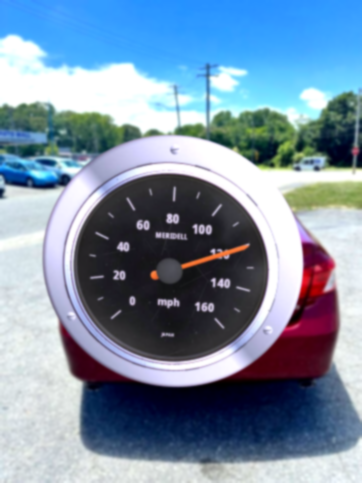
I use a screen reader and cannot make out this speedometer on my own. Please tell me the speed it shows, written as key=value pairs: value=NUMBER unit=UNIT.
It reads value=120 unit=mph
